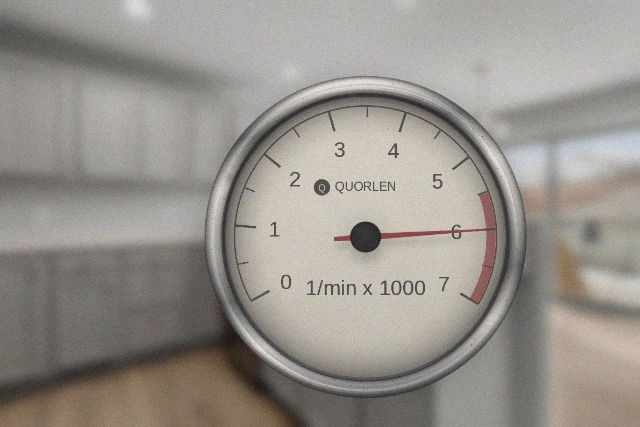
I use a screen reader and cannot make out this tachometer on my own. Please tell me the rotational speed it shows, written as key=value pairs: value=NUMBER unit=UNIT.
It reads value=6000 unit=rpm
